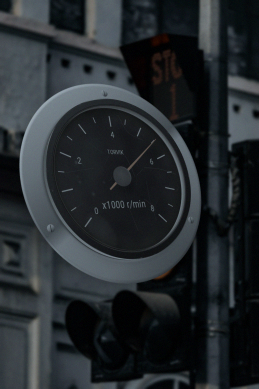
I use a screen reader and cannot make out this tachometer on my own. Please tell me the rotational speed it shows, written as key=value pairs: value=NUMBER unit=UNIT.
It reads value=5500 unit=rpm
